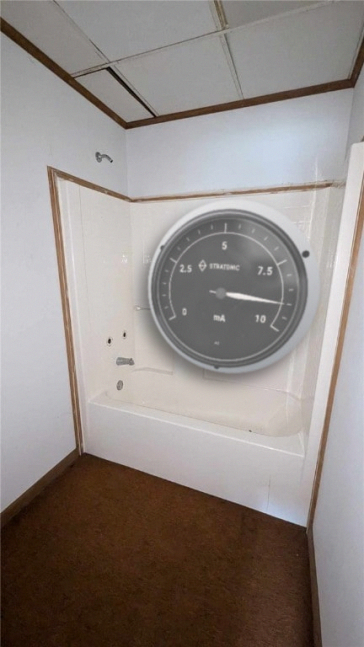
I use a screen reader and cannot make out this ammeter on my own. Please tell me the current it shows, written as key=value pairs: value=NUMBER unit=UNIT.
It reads value=9 unit=mA
